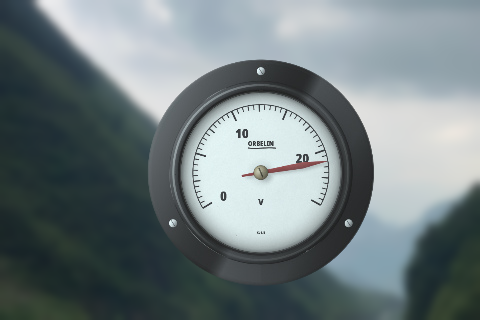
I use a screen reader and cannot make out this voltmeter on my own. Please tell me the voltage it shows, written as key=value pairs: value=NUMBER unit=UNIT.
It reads value=21 unit=V
